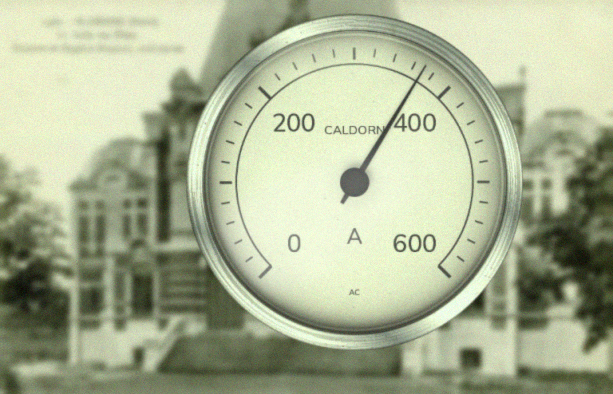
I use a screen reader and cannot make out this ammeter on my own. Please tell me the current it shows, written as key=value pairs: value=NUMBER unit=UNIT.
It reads value=370 unit=A
